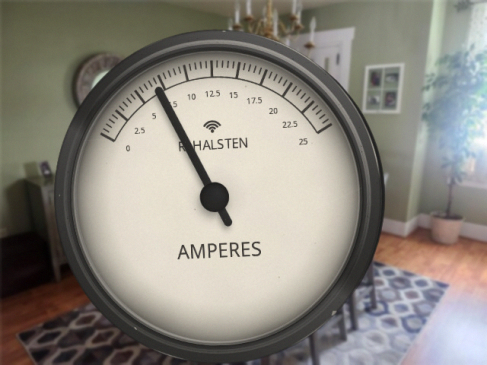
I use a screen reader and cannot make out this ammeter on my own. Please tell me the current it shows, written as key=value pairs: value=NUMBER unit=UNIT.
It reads value=7 unit=A
